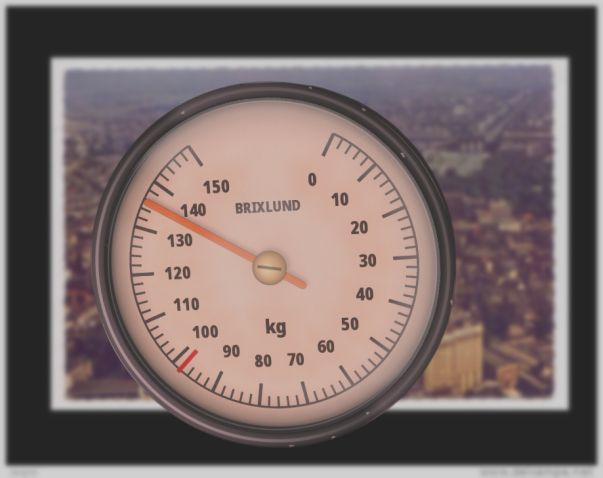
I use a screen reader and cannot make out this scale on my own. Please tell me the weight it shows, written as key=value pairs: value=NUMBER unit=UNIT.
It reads value=136 unit=kg
